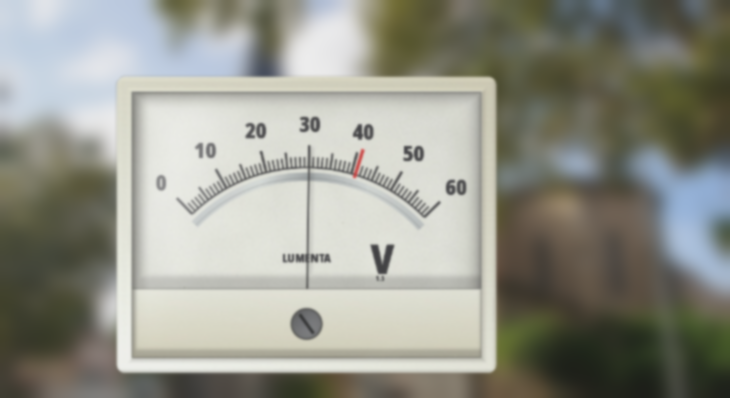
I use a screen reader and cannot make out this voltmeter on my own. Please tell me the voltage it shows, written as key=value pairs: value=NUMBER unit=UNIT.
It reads value=30 unit=V
